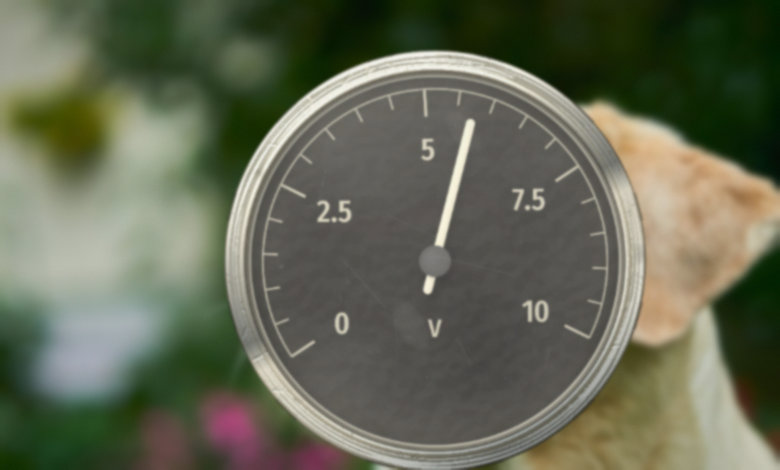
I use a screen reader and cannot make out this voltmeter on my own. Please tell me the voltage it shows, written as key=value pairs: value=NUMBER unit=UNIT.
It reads value=5.75 unit=V
